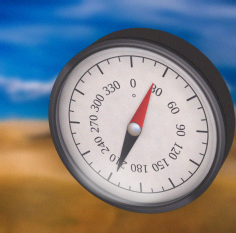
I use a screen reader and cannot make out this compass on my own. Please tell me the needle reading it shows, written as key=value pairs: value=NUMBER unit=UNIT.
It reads value=25 unit=°
